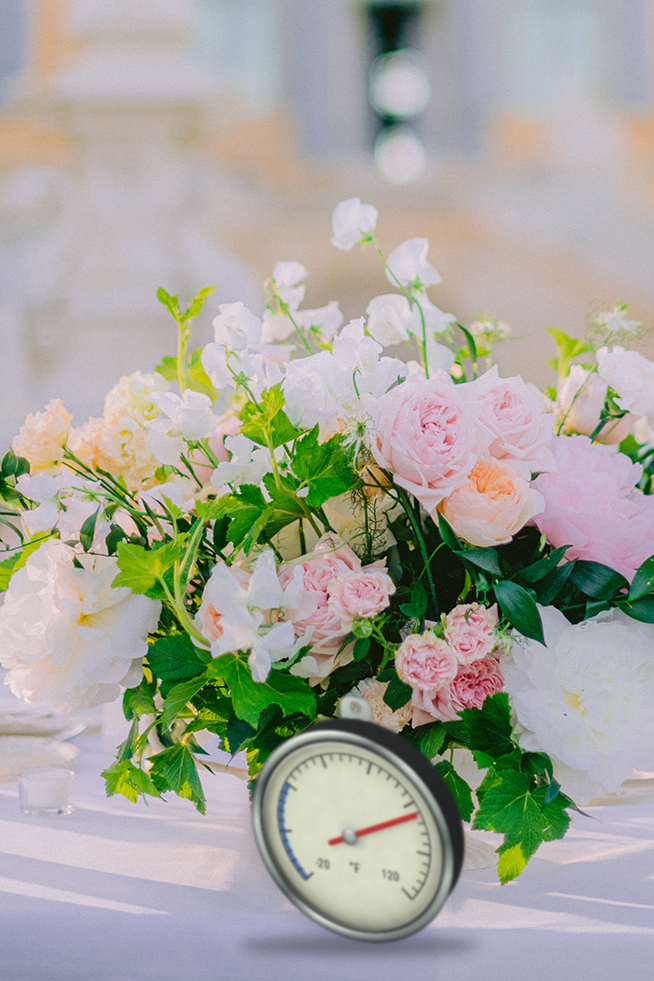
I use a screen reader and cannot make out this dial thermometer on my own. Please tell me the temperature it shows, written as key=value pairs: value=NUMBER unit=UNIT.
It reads value=84 unit=°F
